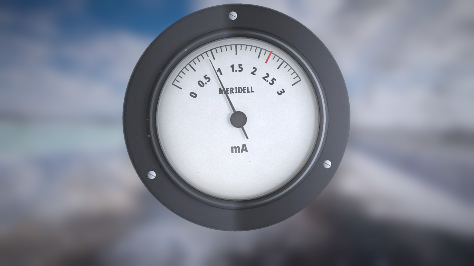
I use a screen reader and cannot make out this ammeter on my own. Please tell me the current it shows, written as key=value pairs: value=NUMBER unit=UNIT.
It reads value=0.9 unit=mA
